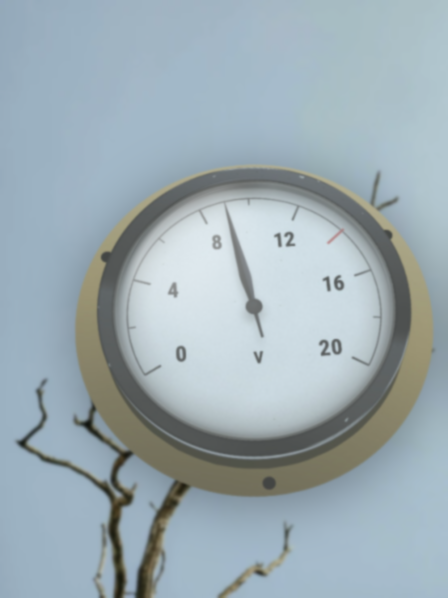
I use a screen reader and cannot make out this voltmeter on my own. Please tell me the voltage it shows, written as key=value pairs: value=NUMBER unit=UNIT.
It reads value=9 unit=V
